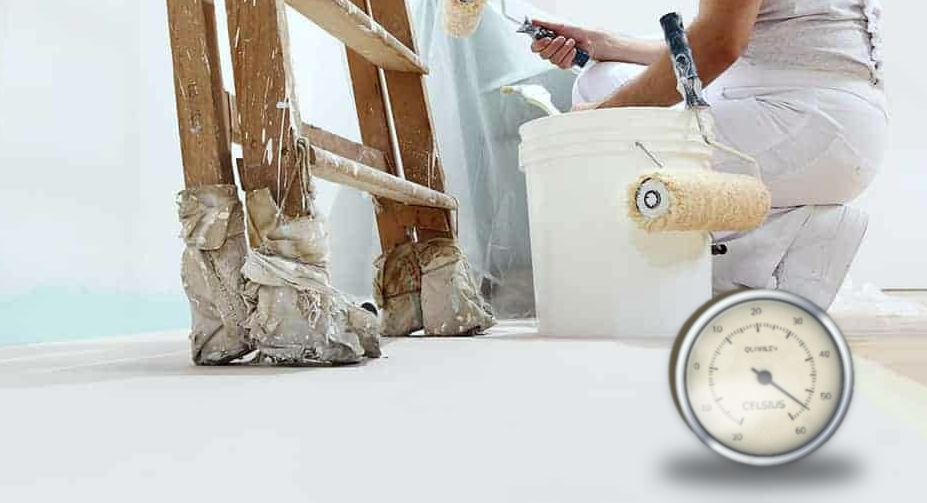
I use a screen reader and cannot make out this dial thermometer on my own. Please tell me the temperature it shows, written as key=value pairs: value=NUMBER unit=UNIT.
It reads value=55 unit=°C
